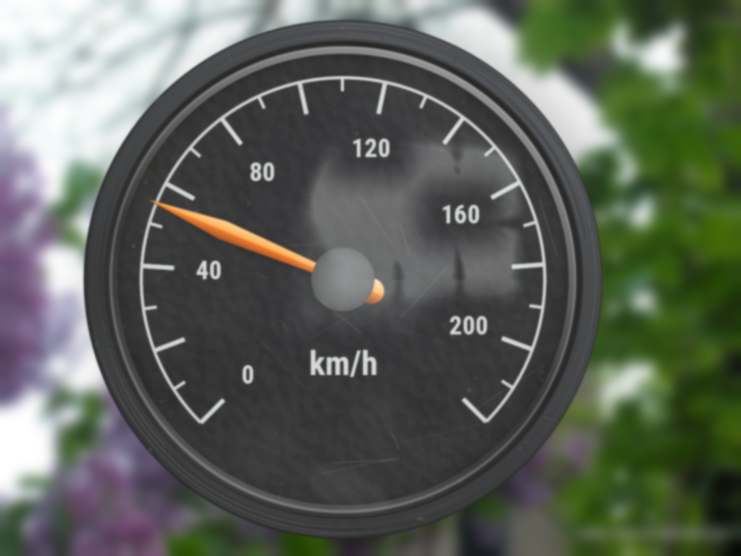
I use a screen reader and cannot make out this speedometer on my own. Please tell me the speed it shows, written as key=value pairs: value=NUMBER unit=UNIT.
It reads value=55 unit=km/h
